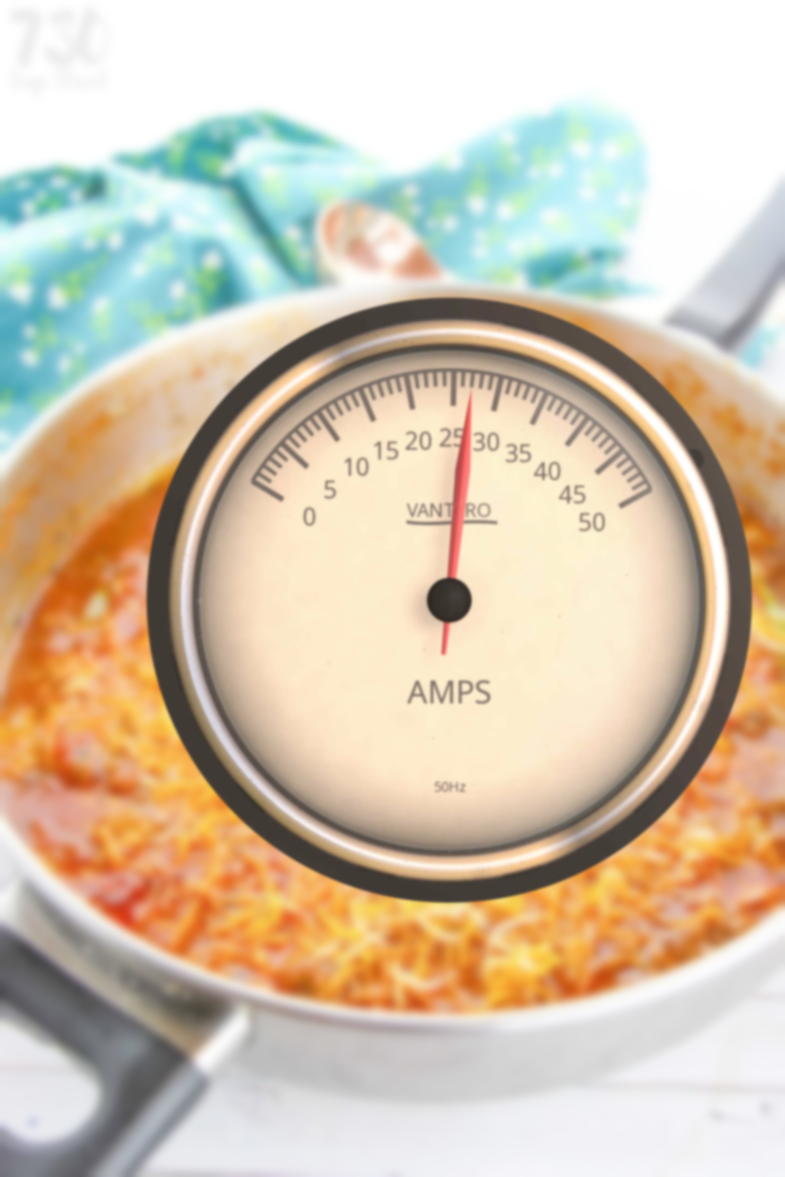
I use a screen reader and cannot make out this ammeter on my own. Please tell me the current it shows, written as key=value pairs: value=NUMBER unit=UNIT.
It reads value=27 unit=A
